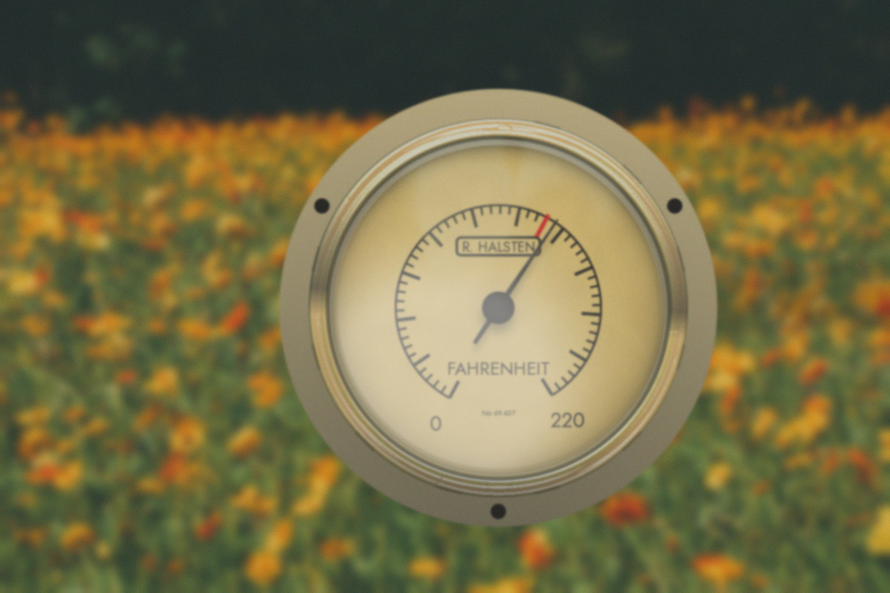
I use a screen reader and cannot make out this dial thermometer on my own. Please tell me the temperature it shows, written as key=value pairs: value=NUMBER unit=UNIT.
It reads value=136 unit=°F
